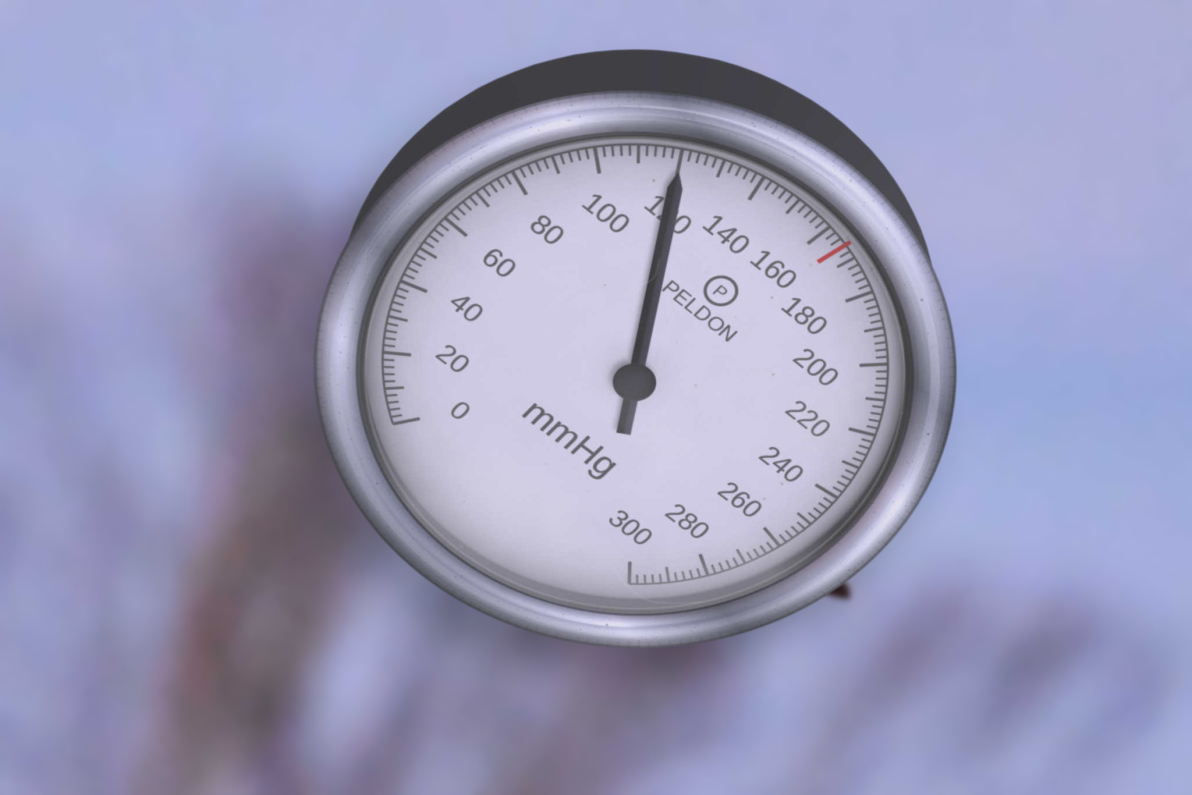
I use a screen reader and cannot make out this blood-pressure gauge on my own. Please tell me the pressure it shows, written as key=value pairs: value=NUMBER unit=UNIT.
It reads value=120 unit=mmHg
